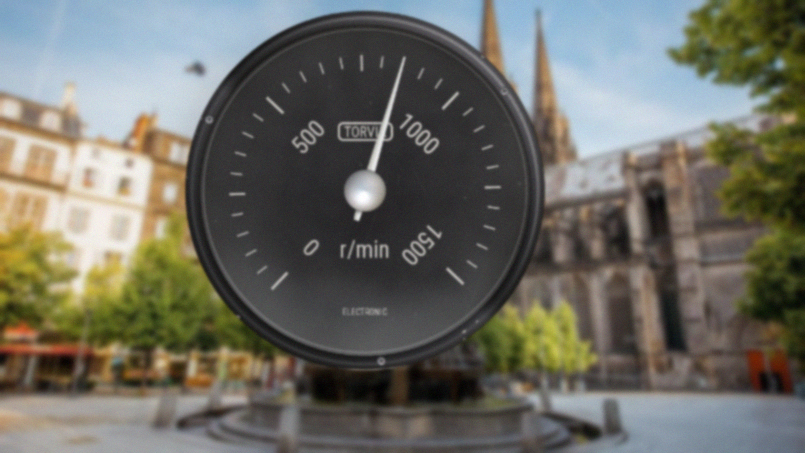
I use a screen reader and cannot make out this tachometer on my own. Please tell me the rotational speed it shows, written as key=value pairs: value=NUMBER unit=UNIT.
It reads value=850 unit=rpm
